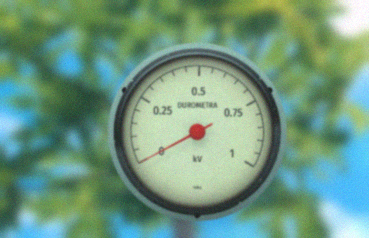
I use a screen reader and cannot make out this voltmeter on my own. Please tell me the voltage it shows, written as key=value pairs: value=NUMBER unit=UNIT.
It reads value=0 unit=kV
